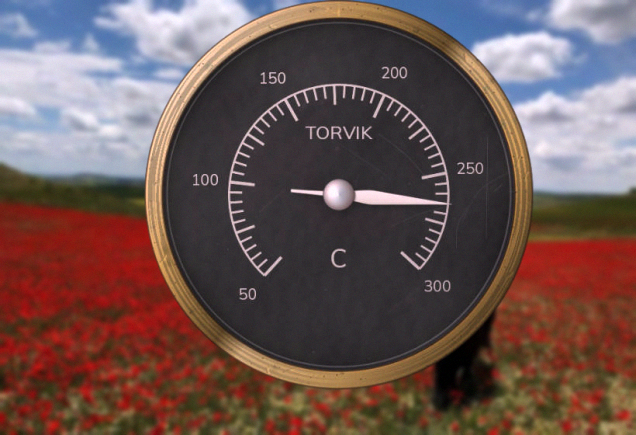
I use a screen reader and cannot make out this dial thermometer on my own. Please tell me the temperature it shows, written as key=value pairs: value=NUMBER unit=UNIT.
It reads value=265 unit=°C
